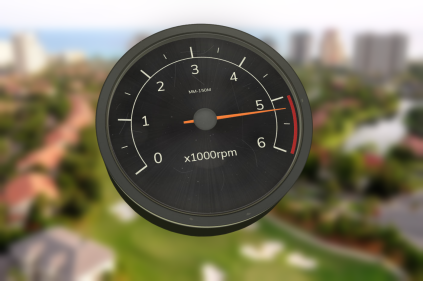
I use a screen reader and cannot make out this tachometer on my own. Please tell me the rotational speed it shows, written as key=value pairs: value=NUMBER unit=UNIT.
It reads value=5250 unit=rpm
